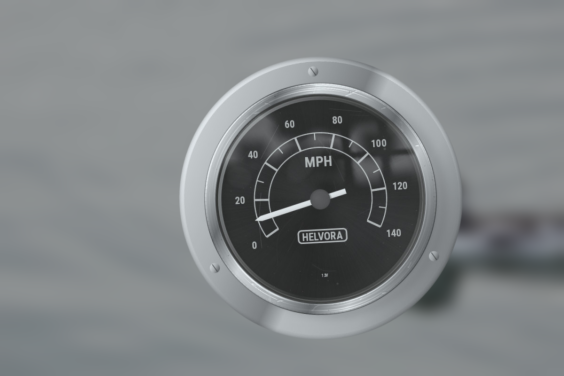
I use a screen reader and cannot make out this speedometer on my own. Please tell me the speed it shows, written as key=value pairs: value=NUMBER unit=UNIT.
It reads value=10 unit=mph
